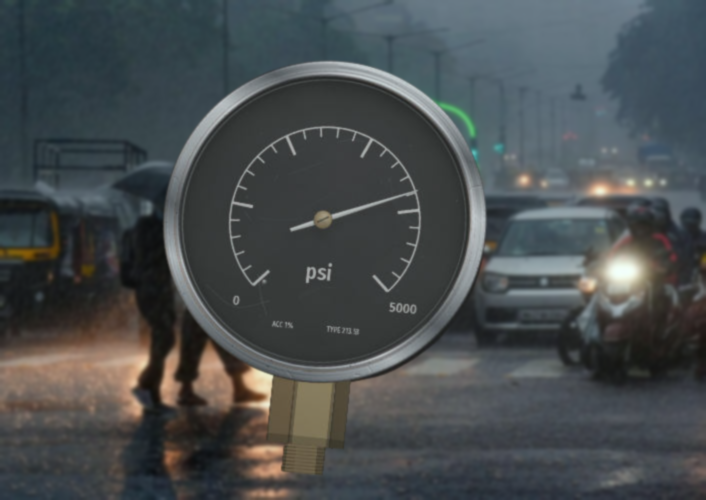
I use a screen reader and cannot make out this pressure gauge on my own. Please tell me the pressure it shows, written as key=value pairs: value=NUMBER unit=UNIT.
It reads value=3800 unit=psi
